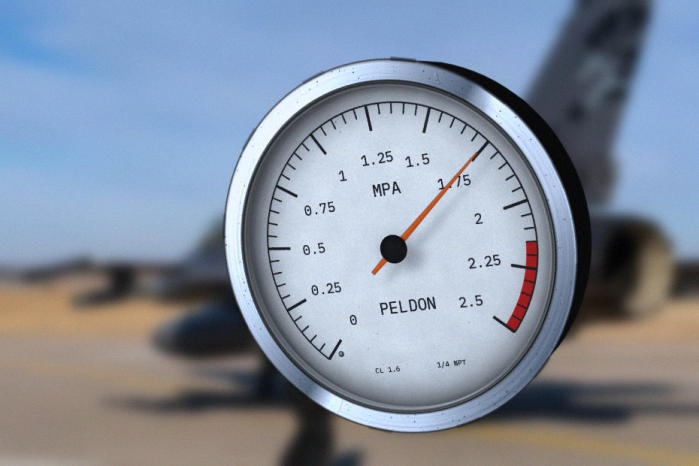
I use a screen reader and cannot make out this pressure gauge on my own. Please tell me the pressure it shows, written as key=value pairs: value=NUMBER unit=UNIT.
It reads value=1.75 unit=MPa
